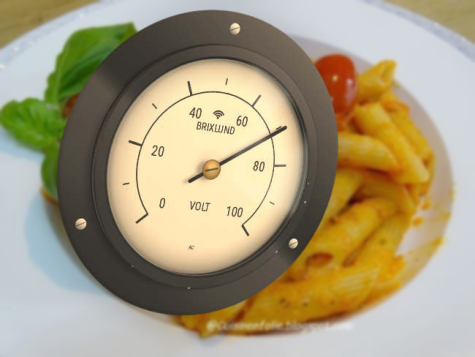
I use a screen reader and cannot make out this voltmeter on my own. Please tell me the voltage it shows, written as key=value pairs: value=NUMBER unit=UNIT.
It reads value=70 unit=V
